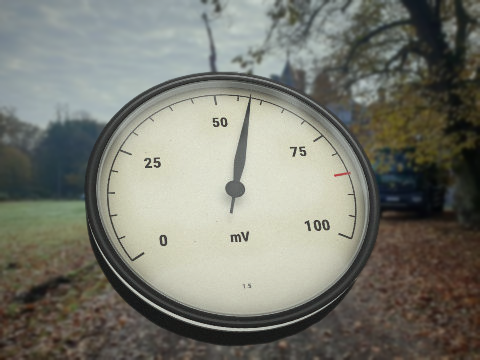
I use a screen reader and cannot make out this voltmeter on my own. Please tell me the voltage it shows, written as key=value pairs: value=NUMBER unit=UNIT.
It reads value=57.5 unit=mV
